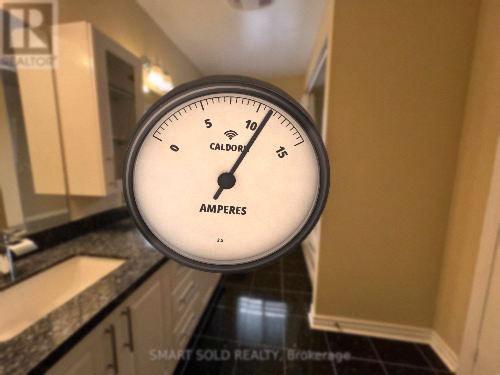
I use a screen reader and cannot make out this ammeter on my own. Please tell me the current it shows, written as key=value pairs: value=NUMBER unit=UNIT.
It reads value=11 unit=A
